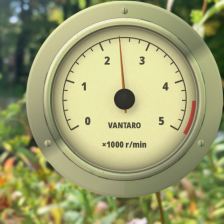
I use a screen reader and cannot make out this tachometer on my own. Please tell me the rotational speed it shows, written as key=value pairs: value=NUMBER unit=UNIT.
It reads value=2400 unit=rpm
